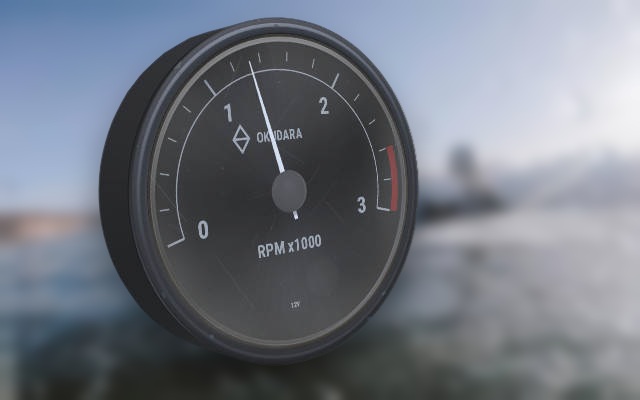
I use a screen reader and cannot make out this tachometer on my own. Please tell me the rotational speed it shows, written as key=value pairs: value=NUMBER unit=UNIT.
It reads value=1300 unit=rpm
